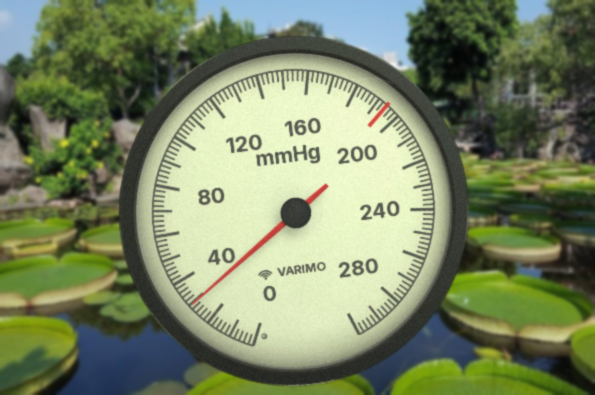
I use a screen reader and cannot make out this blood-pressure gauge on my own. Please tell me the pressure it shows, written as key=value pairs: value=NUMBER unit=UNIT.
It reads value=30 unit=mmHg
